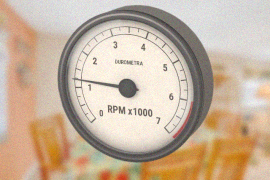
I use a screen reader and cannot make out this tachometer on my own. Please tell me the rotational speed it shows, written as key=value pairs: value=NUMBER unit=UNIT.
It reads value=1250 unit=rpm
